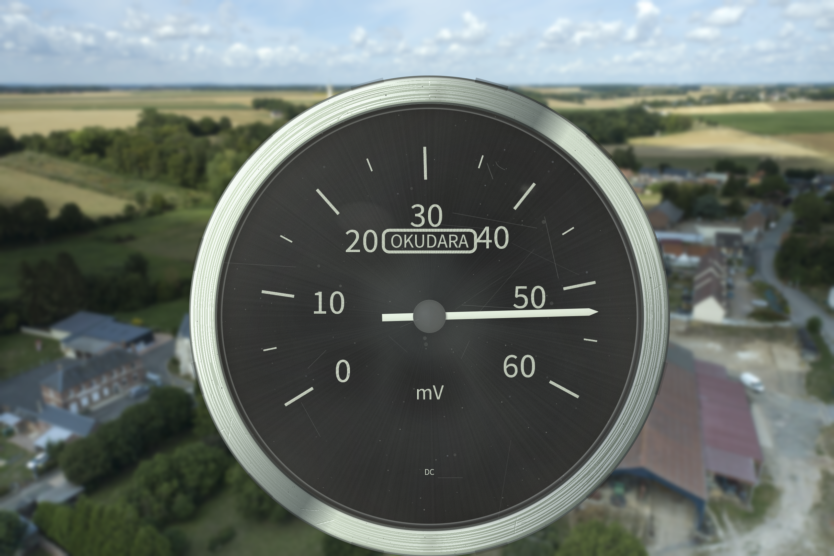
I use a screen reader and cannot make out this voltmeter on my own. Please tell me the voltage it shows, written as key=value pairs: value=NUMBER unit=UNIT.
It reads value=52.5 unit=mV
